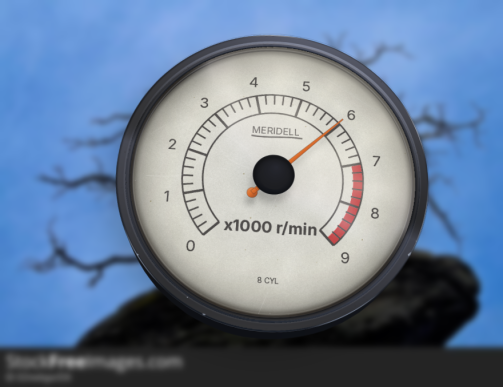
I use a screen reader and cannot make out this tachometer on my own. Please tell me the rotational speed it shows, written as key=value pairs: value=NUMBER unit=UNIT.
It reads value=6000 unit=rpm
